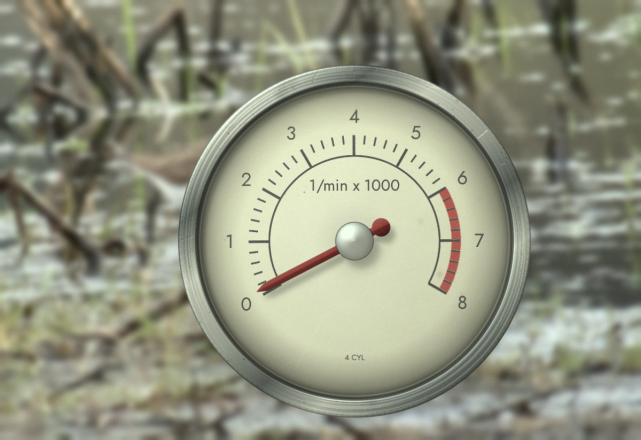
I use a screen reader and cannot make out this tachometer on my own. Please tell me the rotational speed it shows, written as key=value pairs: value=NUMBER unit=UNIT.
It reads value=100 unit=rpm
